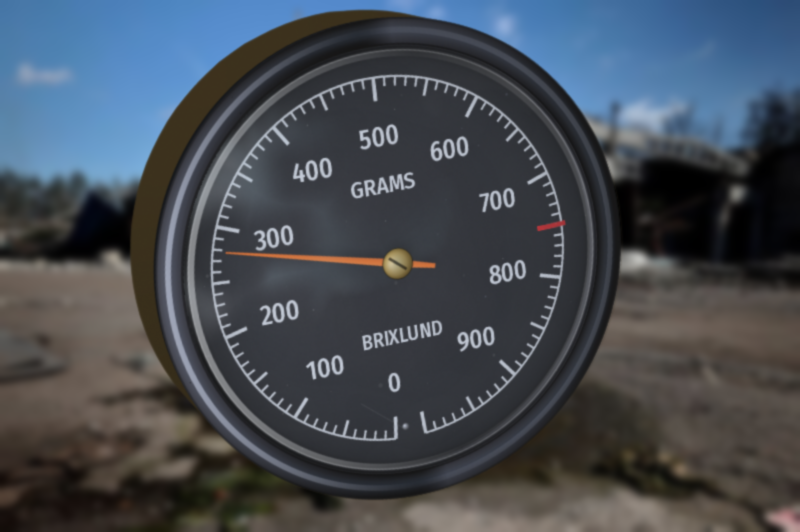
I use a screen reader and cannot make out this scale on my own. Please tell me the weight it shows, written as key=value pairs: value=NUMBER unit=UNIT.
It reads value=280 unit=g
